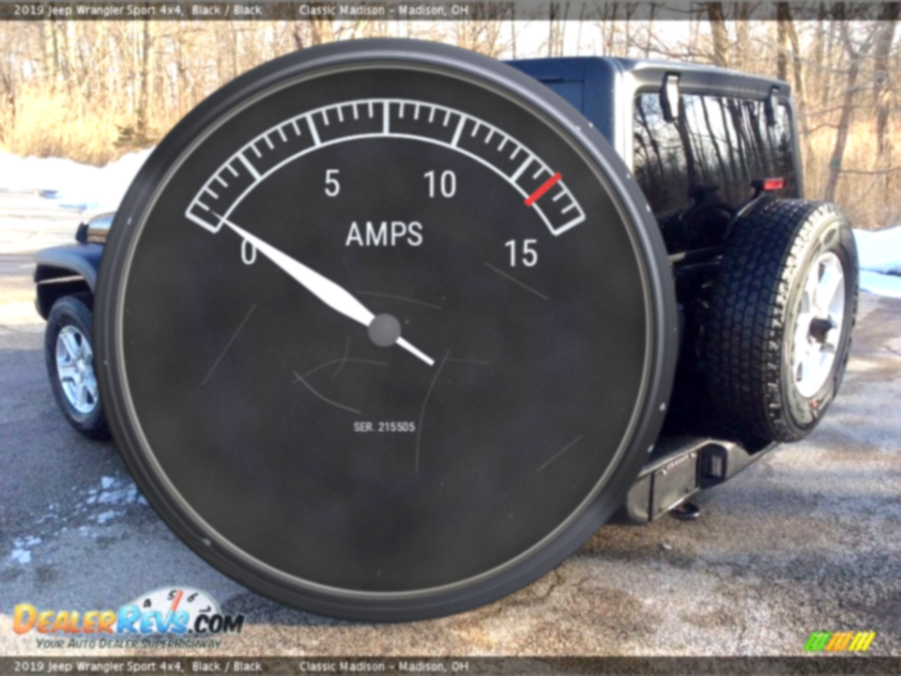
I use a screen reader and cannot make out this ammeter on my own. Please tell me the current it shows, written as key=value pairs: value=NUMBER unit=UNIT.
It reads value=0.5 unit=A
